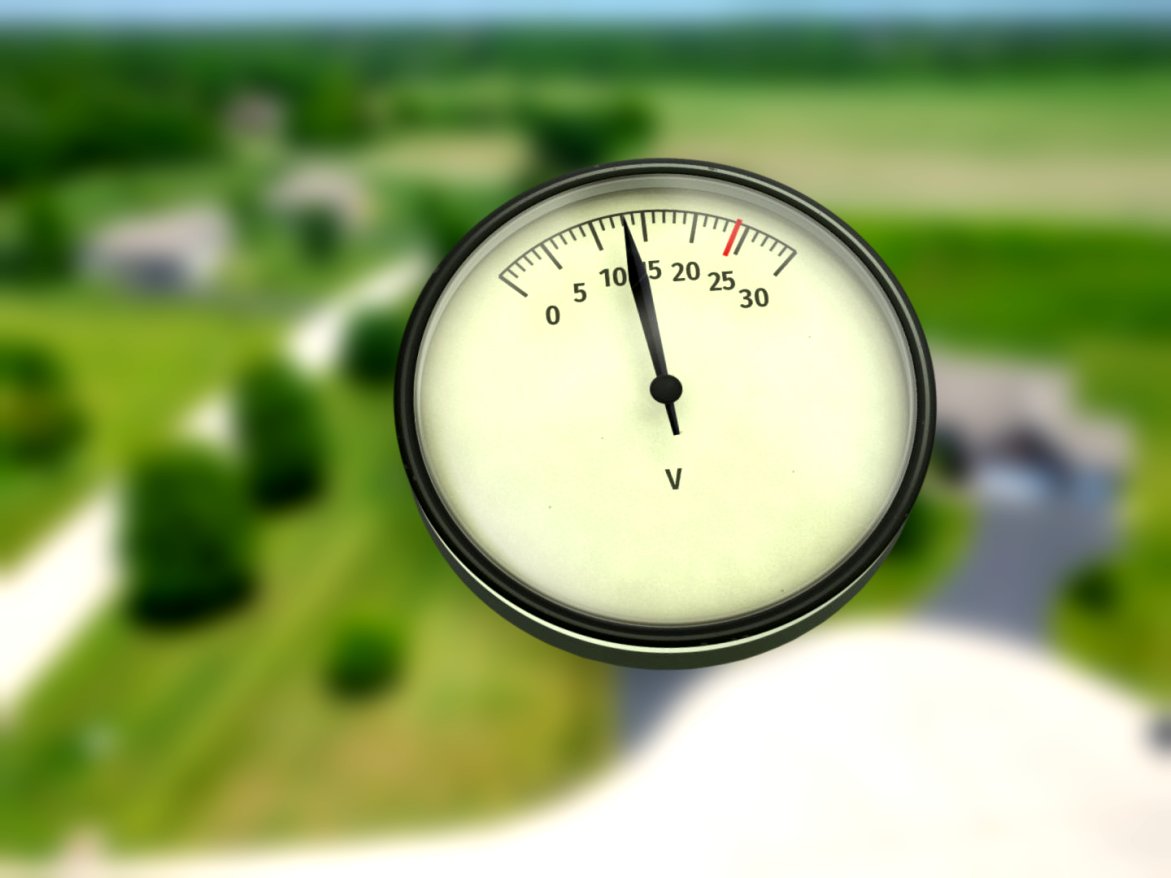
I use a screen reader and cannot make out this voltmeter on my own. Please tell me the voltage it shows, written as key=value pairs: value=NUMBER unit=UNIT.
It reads value=13 unit=V
